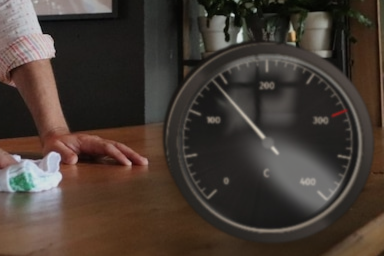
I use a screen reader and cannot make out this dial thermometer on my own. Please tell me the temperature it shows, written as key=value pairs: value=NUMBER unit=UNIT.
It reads value=140 unit=°C
